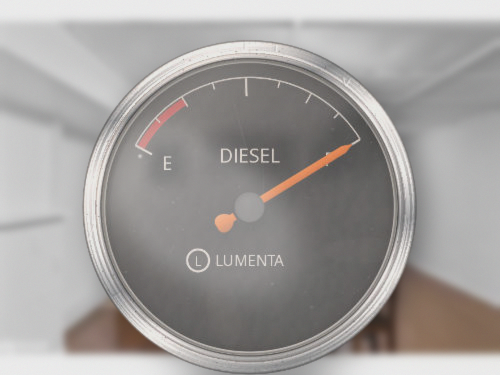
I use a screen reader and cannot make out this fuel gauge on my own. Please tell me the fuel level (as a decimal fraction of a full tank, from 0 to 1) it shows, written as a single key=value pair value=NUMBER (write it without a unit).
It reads value=1
